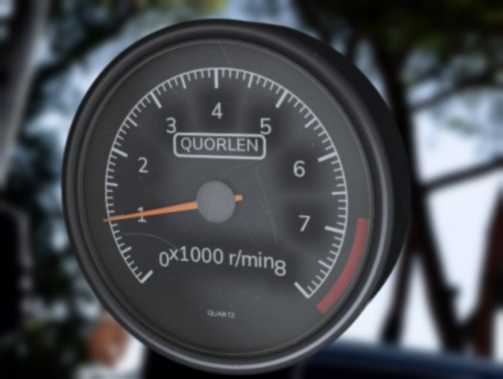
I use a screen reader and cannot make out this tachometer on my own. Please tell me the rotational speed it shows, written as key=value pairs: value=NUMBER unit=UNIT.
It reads value=1000 unit=rpm
